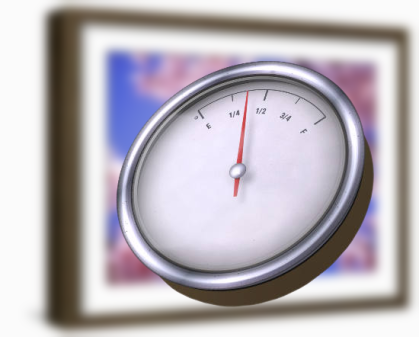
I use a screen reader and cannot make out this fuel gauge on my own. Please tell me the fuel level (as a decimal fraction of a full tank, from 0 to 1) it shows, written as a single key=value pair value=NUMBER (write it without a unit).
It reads value=0.375
